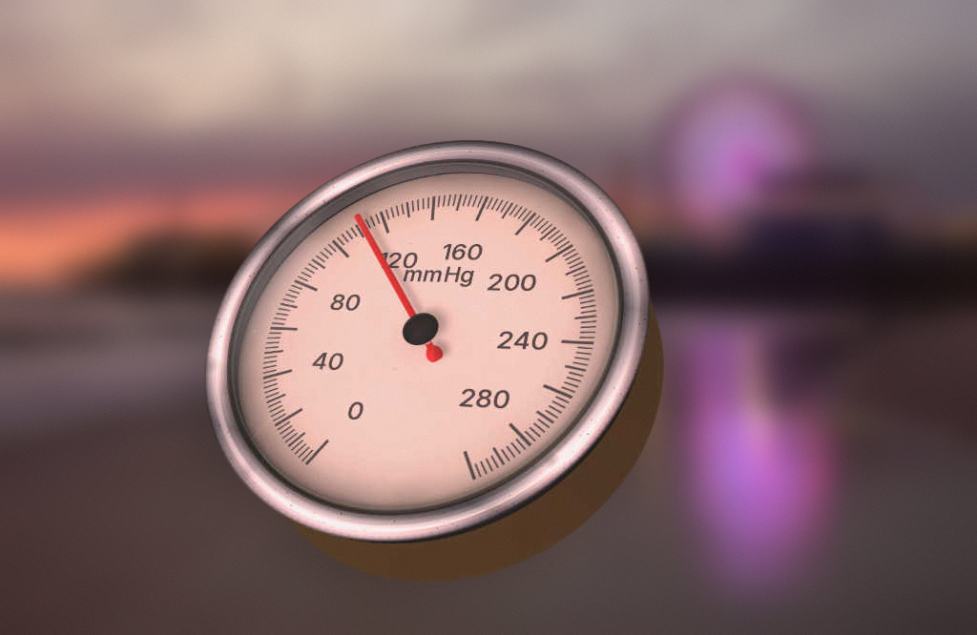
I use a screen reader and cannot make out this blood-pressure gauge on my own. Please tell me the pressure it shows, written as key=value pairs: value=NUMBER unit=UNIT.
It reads value=112 unit=mmHg
